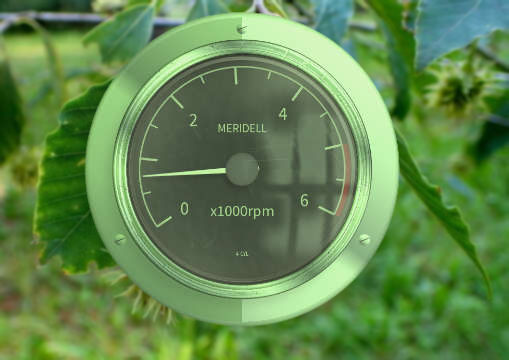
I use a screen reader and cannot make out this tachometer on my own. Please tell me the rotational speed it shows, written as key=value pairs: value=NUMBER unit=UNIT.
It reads value=750 unit=rpm
